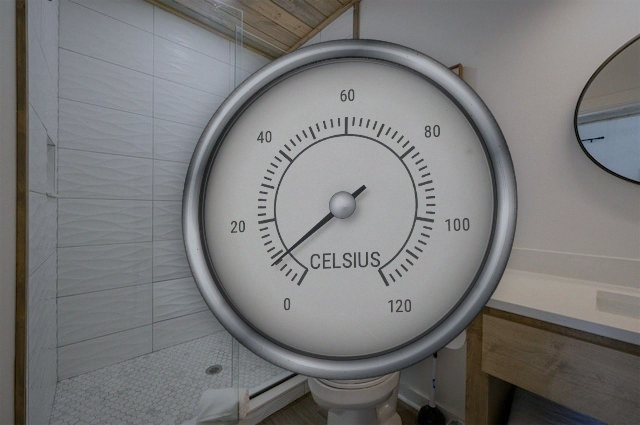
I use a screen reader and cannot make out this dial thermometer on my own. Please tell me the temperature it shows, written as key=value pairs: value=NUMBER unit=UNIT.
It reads value=8 unit=°C
